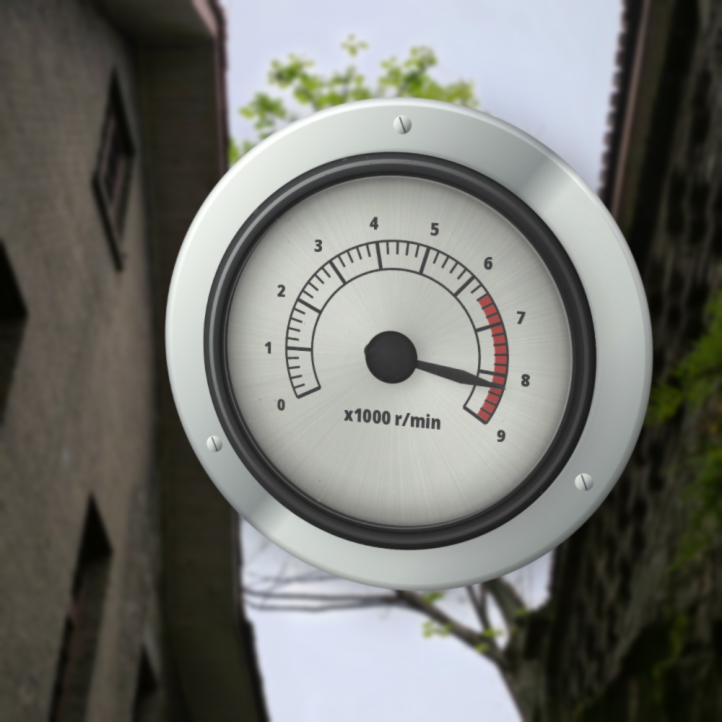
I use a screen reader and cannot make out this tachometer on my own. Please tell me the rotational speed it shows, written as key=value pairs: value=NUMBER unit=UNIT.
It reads value=8200 unit=rpm
